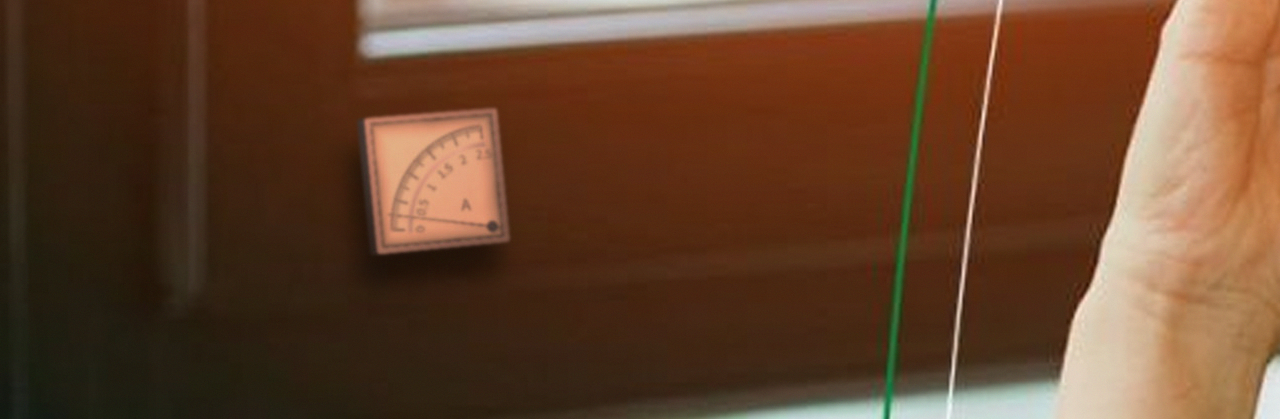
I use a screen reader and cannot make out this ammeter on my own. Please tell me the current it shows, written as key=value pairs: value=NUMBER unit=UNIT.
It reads value=0.25 unit=A
